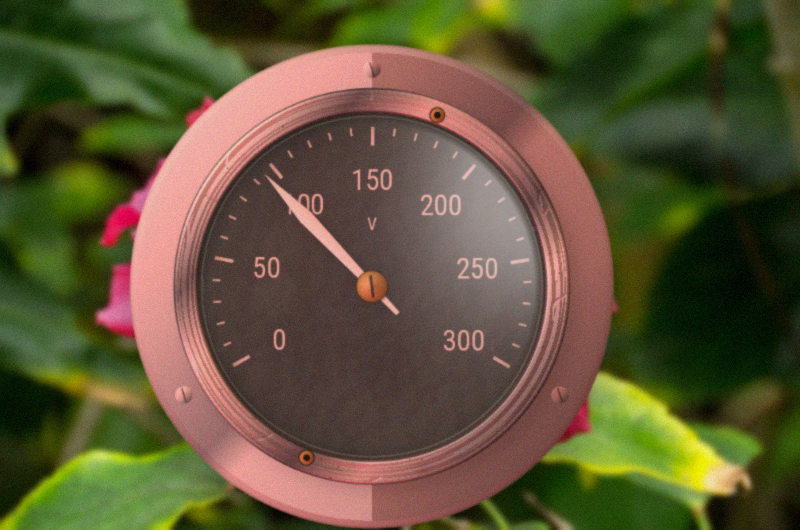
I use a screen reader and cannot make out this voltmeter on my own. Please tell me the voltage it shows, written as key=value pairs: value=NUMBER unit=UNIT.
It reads value=95 unit=V
